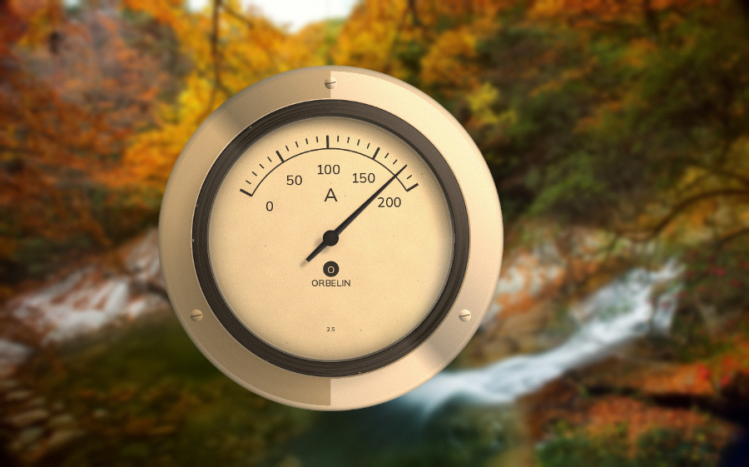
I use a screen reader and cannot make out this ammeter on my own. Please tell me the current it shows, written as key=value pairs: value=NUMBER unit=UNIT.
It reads value=180 unit=A
